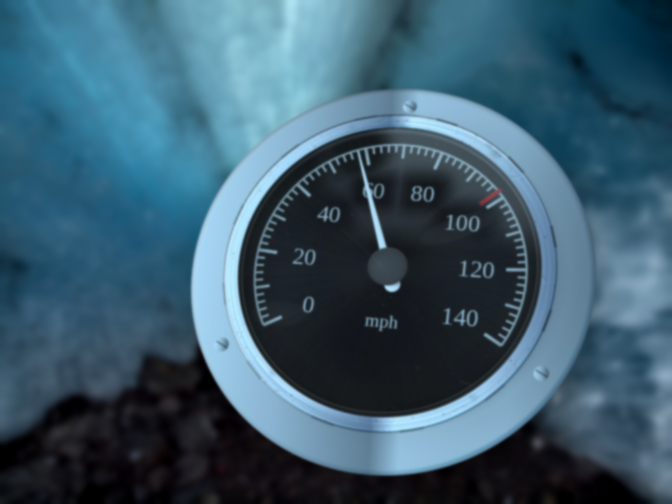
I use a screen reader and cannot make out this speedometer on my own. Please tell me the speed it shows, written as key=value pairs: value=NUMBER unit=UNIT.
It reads value=58 unit=mph
